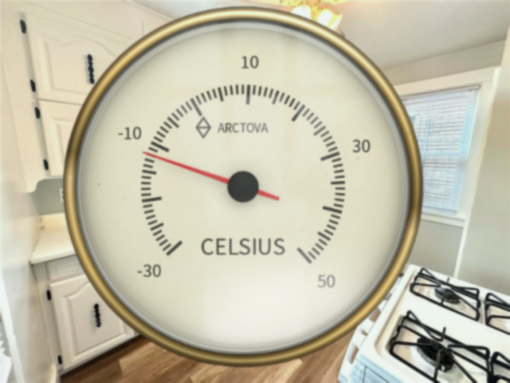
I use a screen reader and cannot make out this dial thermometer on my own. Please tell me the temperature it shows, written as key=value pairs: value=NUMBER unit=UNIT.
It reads value=-12 unit=°C
